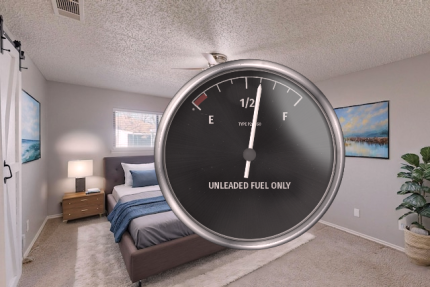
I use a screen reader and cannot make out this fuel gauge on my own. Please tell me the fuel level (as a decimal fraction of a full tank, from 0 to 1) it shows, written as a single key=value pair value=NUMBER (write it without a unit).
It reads value=0.625
